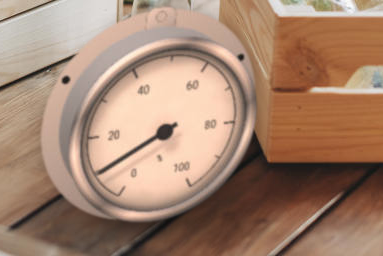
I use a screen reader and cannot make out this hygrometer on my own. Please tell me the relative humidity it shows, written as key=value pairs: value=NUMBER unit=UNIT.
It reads value=10 unit=%
